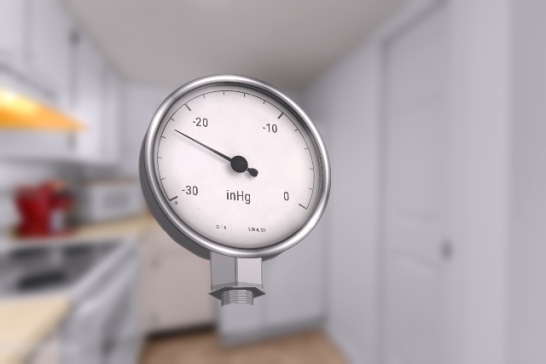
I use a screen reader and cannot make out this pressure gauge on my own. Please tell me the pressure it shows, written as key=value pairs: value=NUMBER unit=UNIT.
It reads value=-23 unit=inHg
